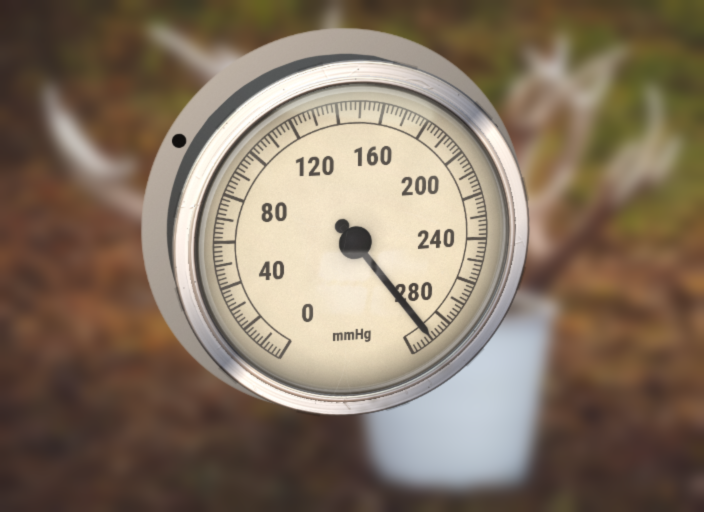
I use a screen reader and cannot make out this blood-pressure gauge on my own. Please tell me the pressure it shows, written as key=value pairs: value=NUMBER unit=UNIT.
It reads value=290 unit=mmHg
